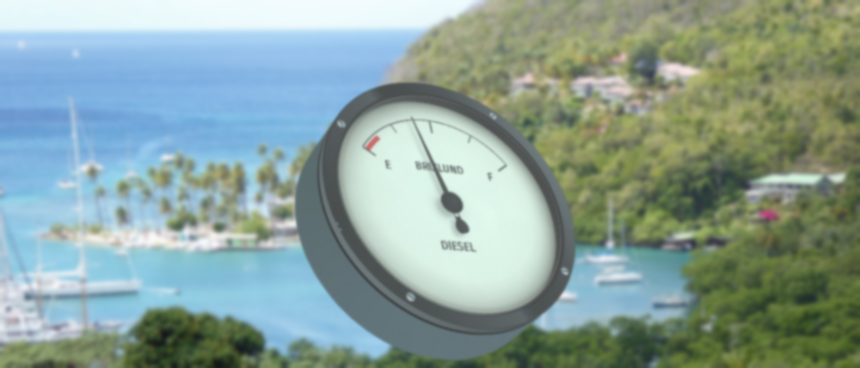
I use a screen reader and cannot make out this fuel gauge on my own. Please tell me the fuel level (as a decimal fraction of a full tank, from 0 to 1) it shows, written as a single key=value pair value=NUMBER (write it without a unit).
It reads value=0.375
